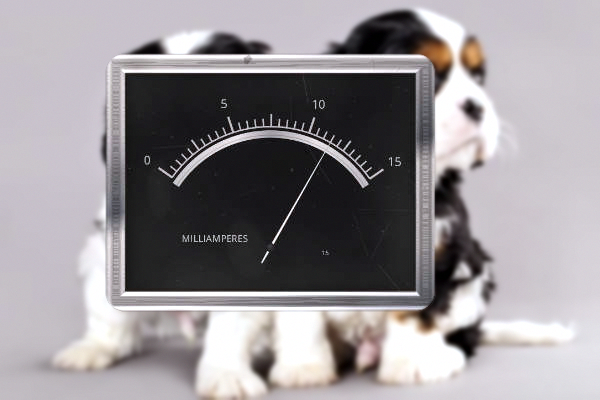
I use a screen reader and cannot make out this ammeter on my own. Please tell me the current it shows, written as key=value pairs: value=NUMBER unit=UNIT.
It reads value=11.5 unit=mA
